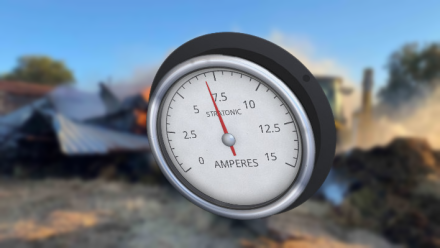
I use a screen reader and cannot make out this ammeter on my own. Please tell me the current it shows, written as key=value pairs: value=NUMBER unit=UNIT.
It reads value=7 unit=A
